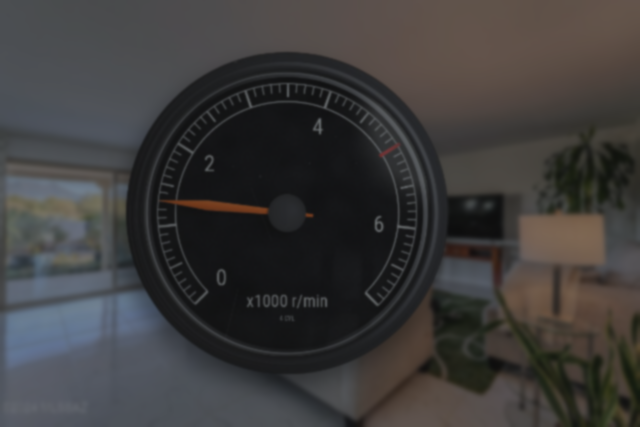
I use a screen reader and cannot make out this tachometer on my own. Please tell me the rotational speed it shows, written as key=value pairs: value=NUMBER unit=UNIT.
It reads value=1300 unit=rpm
